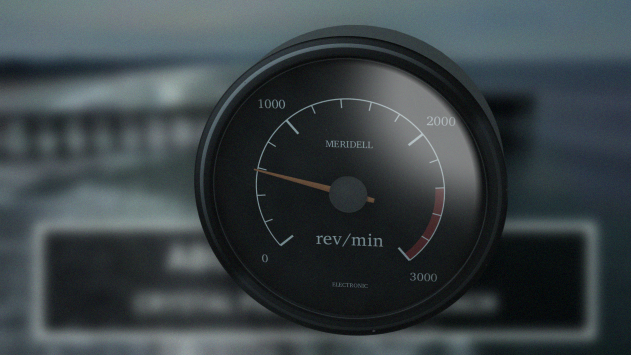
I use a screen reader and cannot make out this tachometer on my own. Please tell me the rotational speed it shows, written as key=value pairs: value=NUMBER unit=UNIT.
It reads value=600 unit=rpm
